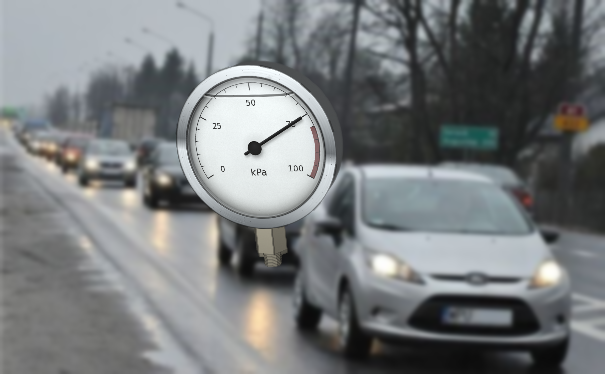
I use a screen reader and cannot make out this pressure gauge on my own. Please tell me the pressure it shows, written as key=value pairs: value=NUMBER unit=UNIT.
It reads value=75 unit=kPa
